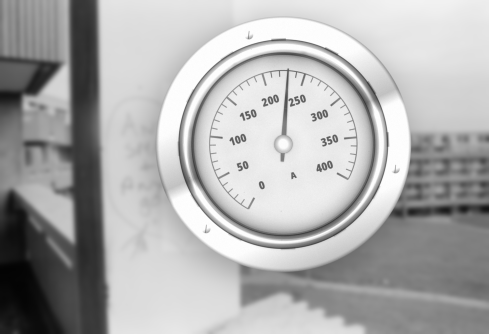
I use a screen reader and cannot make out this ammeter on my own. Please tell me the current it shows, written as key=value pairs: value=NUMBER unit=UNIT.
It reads value=230 unit=A
